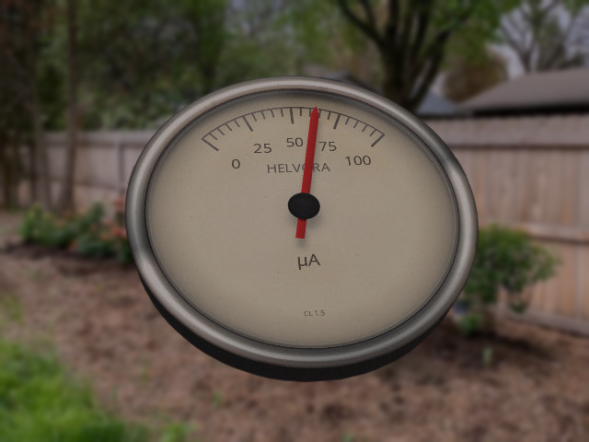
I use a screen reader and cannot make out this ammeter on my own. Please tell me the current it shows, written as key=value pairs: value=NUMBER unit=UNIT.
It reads value=62.5 unit=µA
